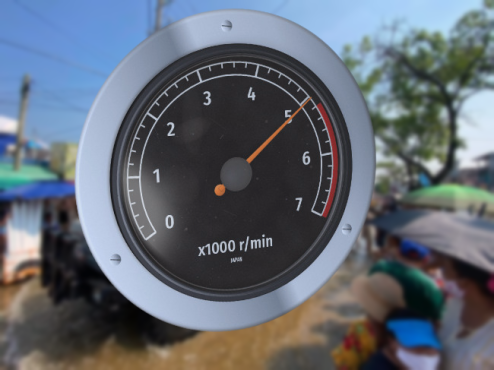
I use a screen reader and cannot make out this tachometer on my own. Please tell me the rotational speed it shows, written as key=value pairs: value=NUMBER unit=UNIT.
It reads value=5000 unit=rpm
